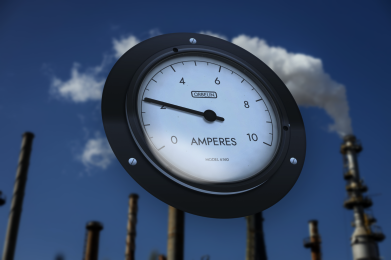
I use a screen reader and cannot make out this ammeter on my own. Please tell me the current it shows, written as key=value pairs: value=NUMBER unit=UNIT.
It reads value=2 unit=A
